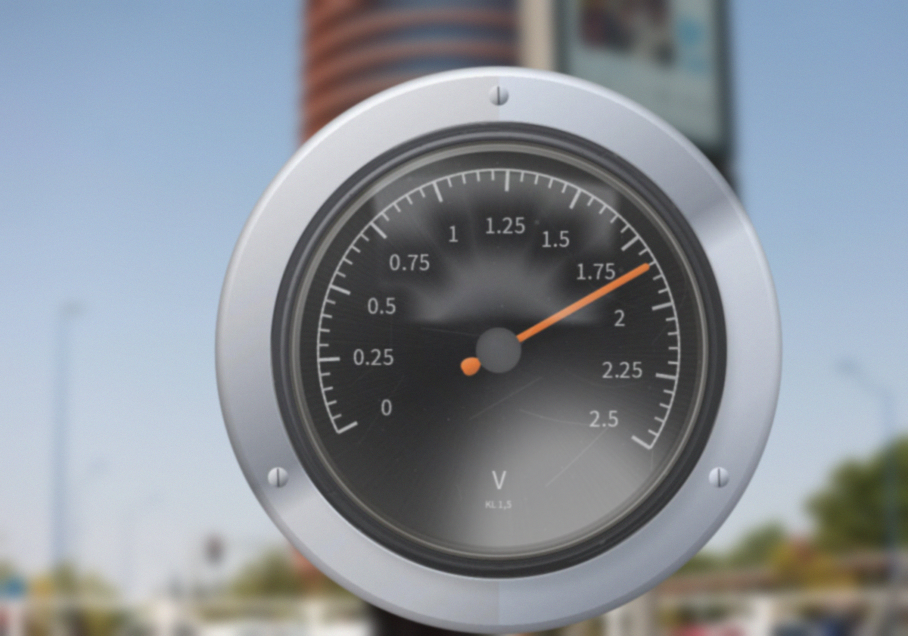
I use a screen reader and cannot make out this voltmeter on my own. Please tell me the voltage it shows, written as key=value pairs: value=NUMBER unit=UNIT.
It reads value=1.85 unit=V
